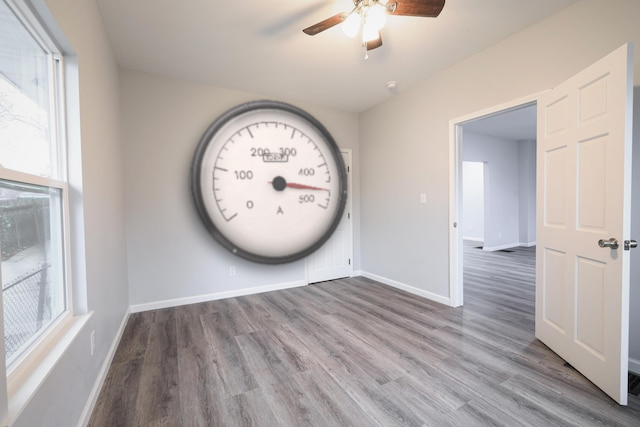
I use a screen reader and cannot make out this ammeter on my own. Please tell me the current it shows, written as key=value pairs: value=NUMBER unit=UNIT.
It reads value=460 unit=A
